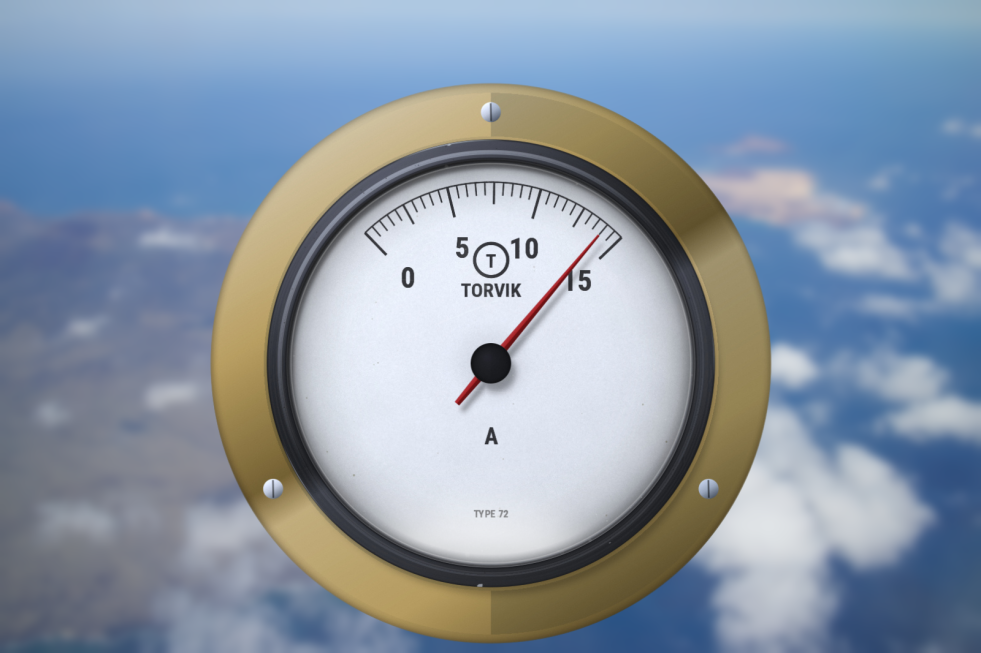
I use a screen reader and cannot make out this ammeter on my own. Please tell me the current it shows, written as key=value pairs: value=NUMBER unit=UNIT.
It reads value=14 unit=A
